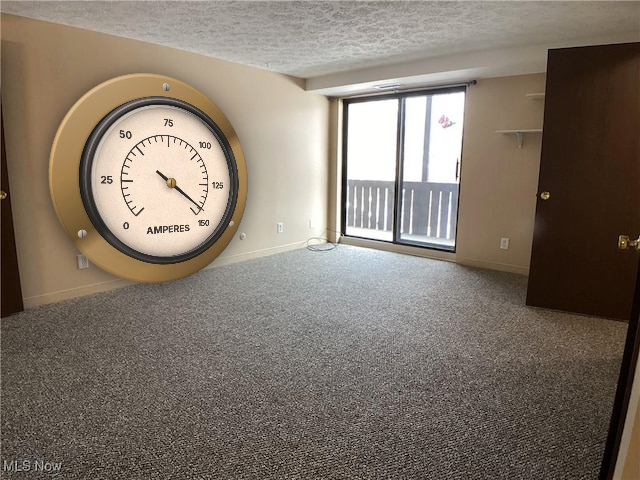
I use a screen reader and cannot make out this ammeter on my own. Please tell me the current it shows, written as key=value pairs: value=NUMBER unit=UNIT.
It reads value=145 unit=A
